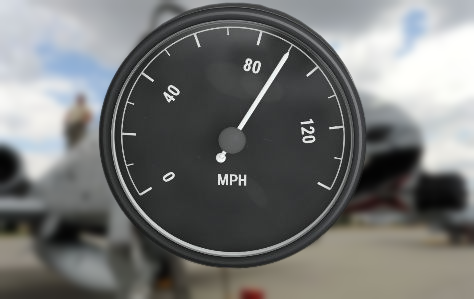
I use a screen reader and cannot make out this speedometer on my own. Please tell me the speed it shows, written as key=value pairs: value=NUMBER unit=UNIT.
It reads value=90 unit=mph
